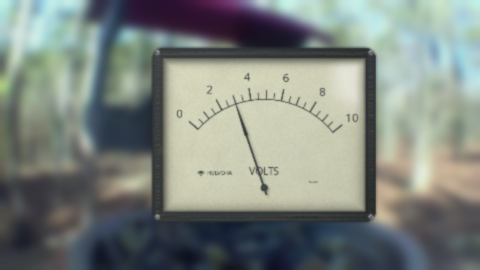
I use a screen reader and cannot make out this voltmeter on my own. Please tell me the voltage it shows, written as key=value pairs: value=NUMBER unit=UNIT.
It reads value=3 unit=V
